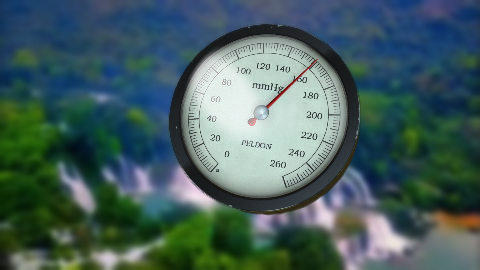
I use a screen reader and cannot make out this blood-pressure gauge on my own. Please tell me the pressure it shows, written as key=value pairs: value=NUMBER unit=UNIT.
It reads value=160 unit=mmHg
